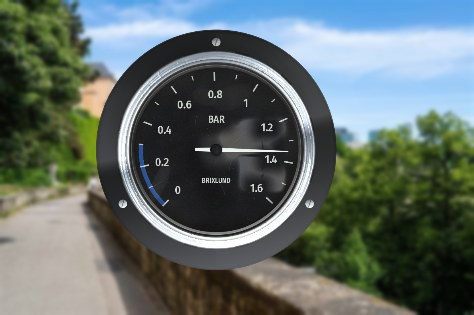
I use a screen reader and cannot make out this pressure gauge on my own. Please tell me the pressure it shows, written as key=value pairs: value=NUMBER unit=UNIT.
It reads value=1.35 unit=bar
